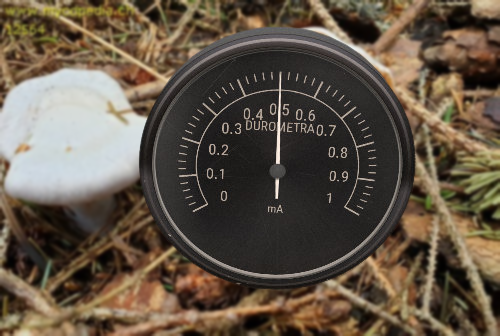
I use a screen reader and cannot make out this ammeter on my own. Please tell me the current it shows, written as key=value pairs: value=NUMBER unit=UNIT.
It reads value=0.5 unit=mA
